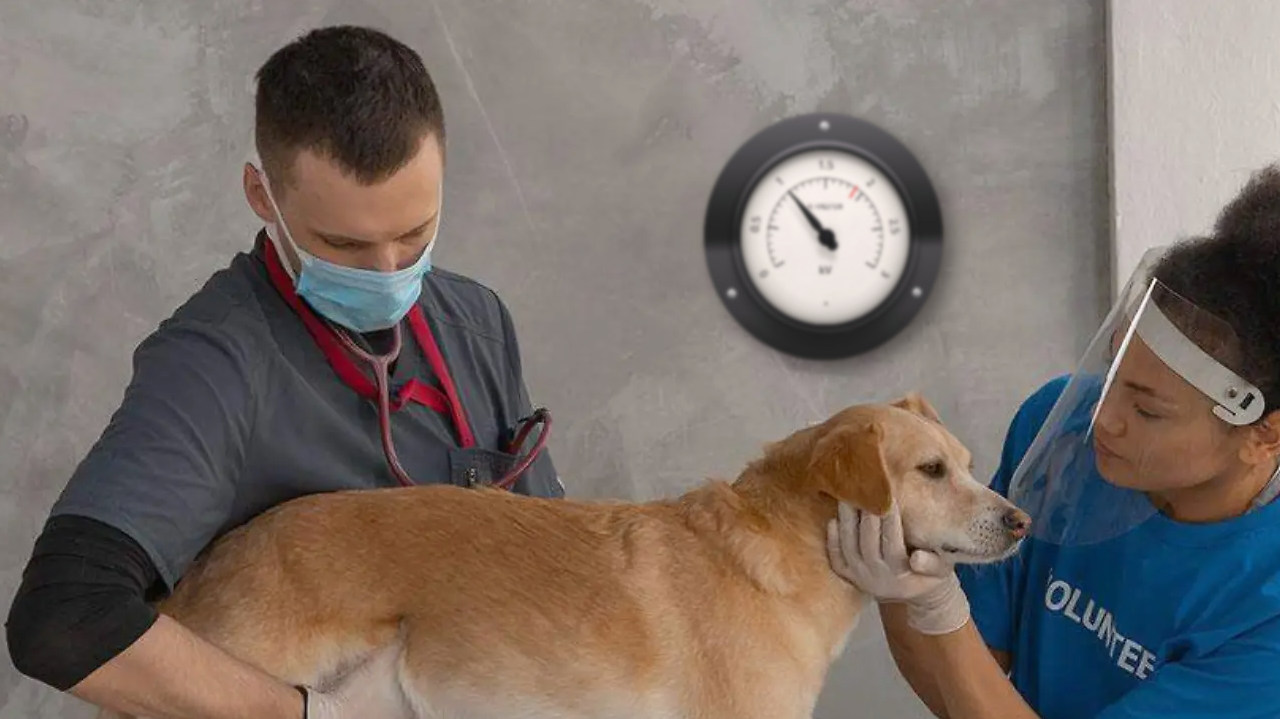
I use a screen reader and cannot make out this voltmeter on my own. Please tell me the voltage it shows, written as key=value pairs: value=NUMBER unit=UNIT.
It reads value=1 unit=kV
